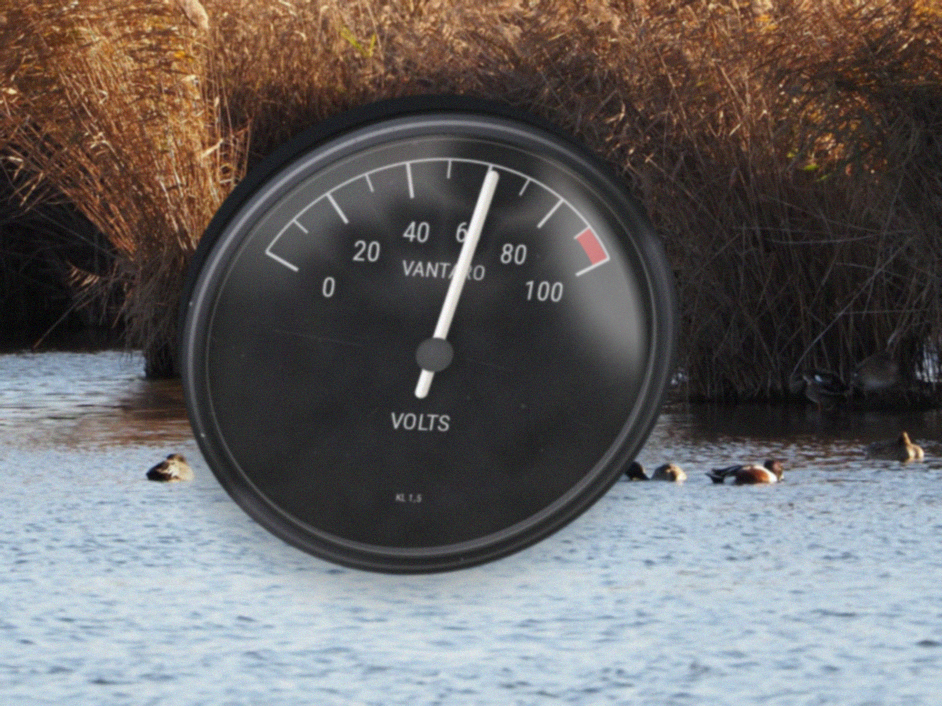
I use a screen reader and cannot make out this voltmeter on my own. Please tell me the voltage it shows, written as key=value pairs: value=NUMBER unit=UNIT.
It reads value=60 unit=V
